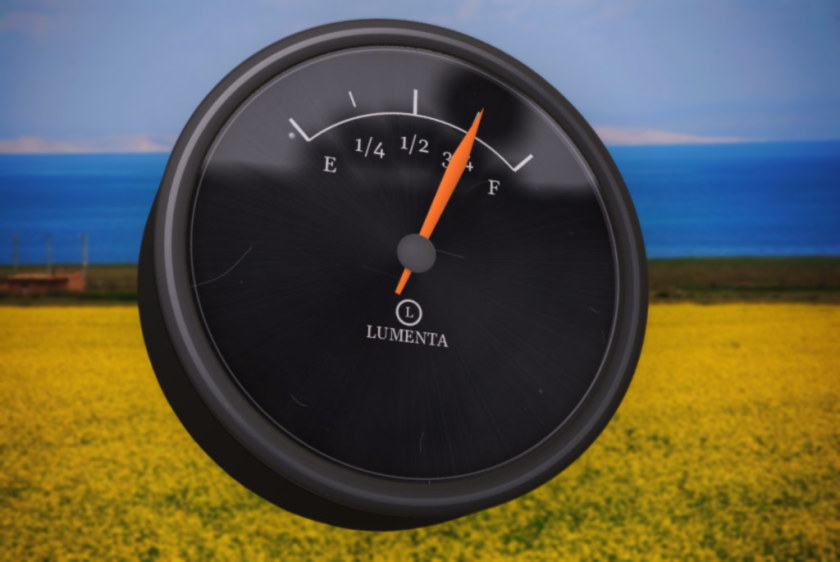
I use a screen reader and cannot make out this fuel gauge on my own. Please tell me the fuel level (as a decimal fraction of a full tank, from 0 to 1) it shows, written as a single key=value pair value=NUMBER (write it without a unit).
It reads value=0.75
